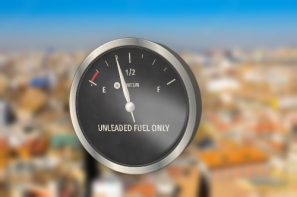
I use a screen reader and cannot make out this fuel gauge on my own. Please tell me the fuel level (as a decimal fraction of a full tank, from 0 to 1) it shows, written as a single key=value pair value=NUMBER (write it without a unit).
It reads value=0.375
